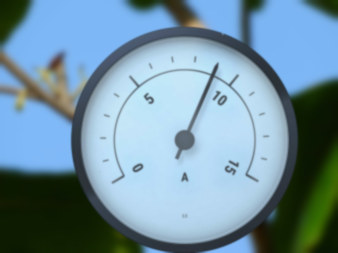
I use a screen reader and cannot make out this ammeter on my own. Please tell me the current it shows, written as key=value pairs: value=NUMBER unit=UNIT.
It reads value=9 unit=A
